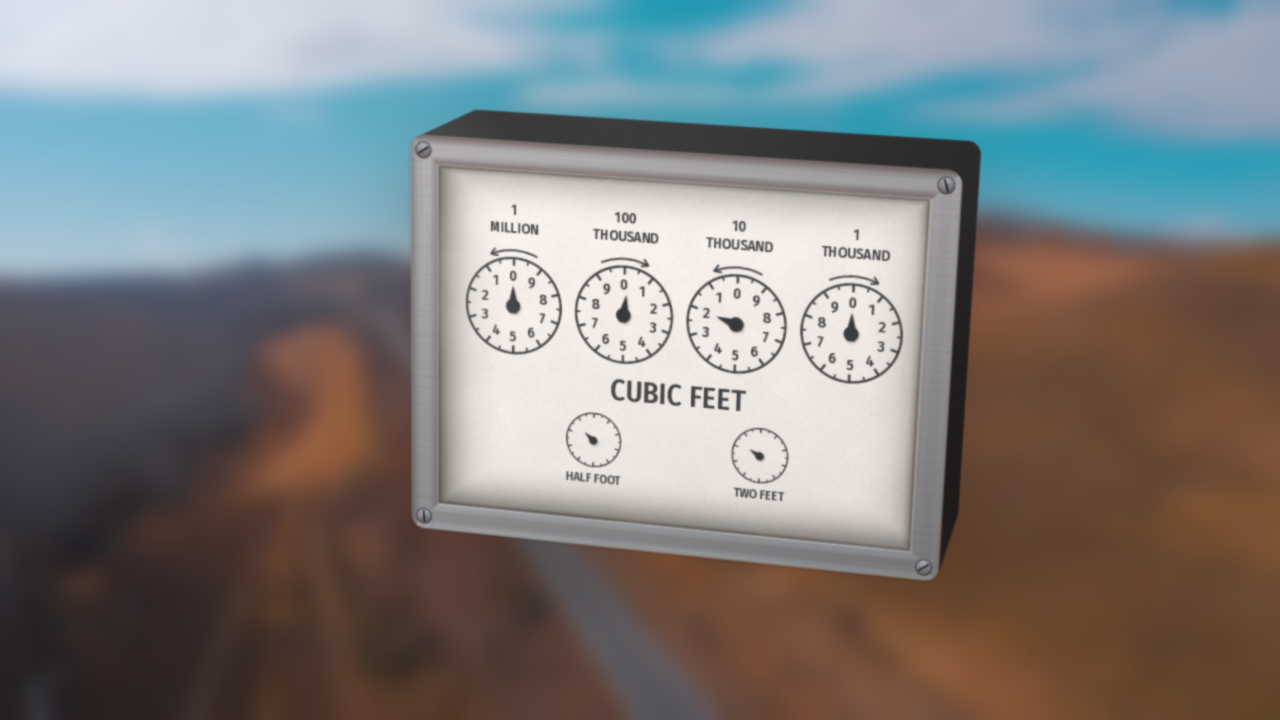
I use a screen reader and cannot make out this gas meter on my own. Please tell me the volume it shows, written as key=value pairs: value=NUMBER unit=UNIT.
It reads value=2000 unit=ft³
